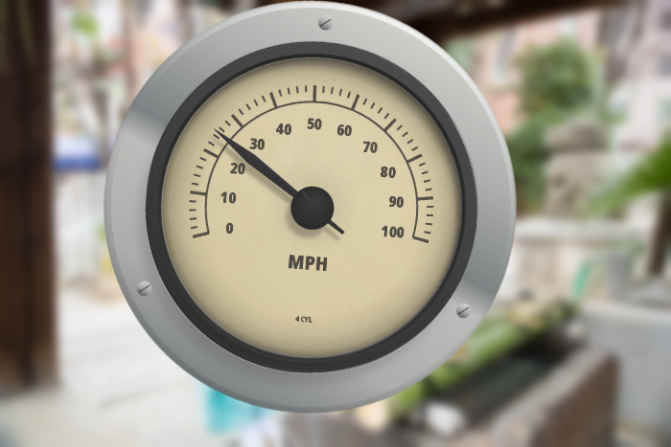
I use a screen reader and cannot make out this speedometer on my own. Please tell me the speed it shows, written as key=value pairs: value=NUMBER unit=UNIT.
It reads value=25 unit=mph
